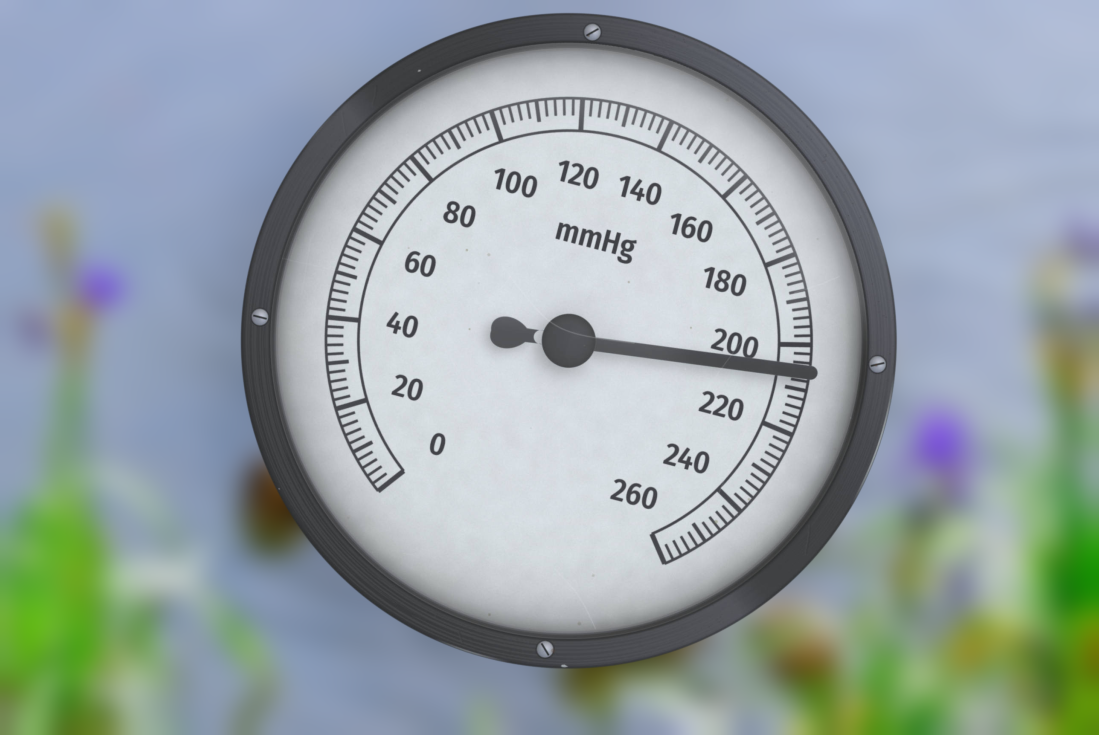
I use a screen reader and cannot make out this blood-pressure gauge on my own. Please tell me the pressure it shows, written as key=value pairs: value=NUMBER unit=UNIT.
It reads value=206 unit=mmHg
